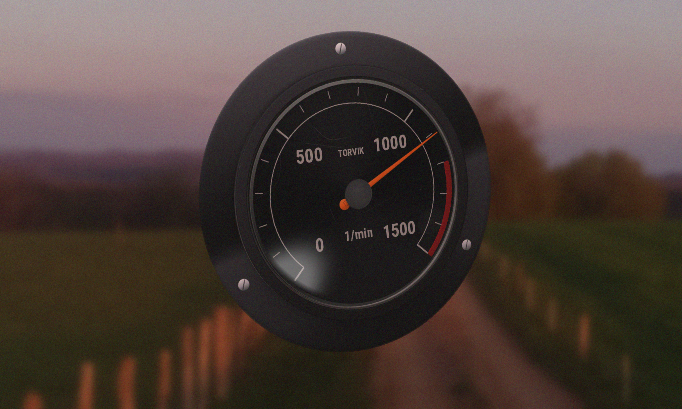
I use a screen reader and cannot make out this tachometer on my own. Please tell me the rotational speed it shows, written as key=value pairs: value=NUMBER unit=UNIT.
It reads value=1100 unit=rpm
